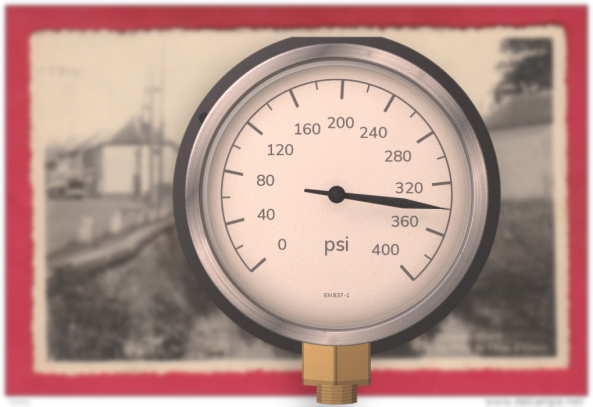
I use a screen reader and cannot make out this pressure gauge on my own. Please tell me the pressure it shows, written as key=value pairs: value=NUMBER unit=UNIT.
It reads value=340 unit=psi
